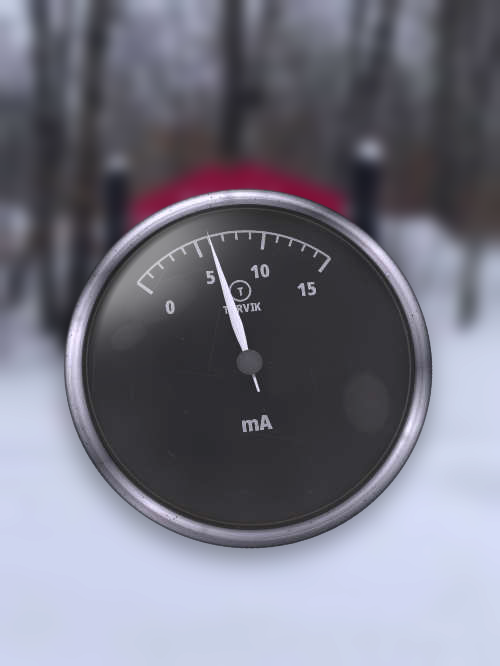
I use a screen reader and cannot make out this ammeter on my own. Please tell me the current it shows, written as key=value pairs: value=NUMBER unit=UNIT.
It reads value=6 unit=mA
